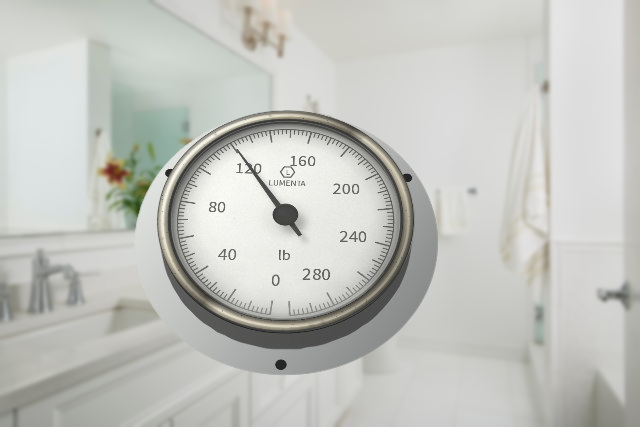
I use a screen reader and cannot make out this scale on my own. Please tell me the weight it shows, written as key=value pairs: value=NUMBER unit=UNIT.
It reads value=120 unit=lb
